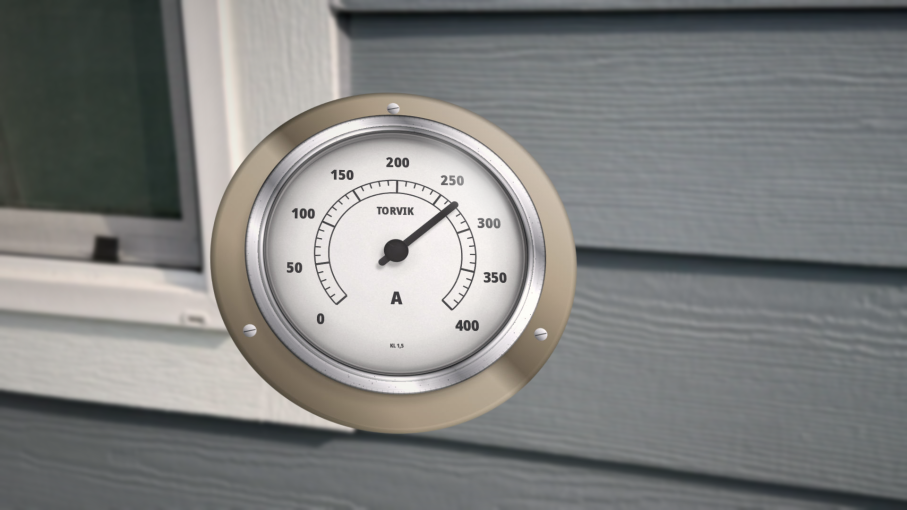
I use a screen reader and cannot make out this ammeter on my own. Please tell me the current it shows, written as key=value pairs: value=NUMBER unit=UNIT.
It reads value=270 unit=A
